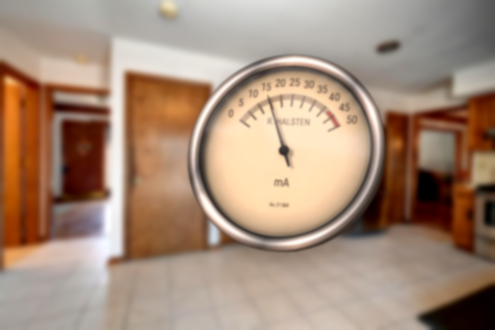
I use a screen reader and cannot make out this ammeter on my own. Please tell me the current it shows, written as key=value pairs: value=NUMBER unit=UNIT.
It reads value=15 unit=mA
